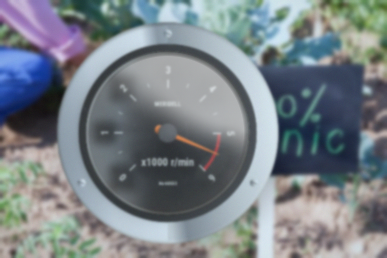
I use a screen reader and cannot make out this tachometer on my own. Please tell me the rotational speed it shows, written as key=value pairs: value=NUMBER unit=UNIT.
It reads value=5500 unit=rpm
